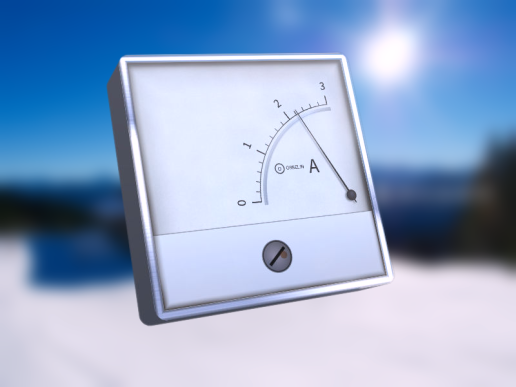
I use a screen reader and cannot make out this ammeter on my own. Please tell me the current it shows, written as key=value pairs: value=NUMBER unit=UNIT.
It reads value=2.2 unit=A
